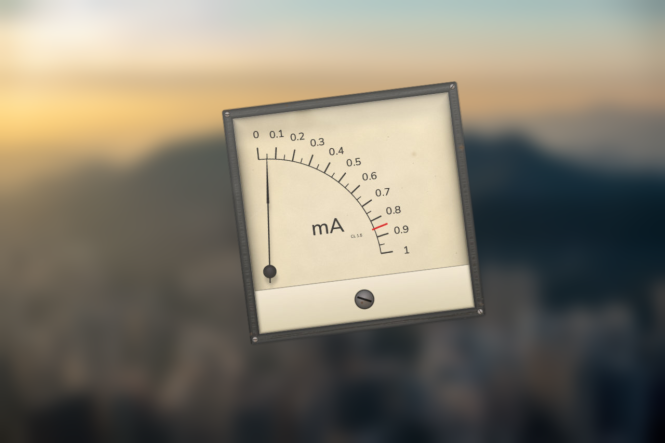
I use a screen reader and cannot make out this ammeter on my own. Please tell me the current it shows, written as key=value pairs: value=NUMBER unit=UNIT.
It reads value=0.05 unit=mA
